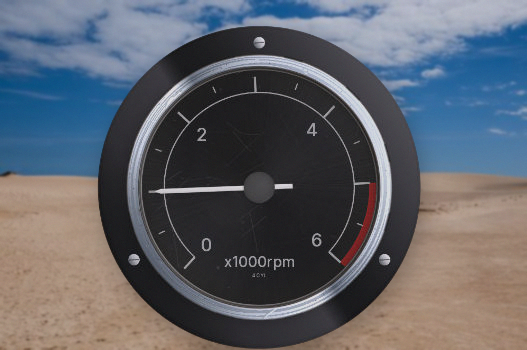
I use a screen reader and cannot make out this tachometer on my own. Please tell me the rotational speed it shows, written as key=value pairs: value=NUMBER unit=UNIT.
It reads value=1000 unit=rpm
